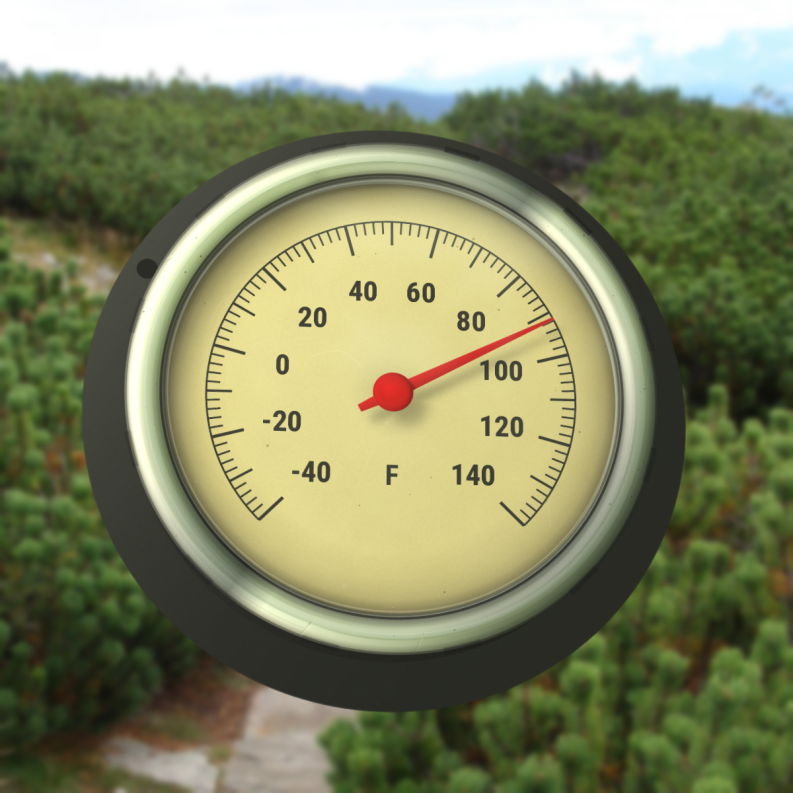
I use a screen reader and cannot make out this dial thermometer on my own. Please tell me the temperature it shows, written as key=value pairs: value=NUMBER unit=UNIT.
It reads value=92 unit=°F
